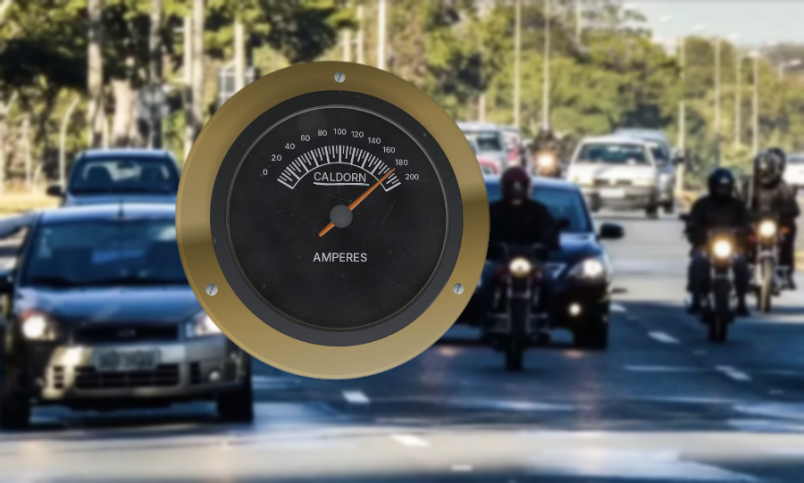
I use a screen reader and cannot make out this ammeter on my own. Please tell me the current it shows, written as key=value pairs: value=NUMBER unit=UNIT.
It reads value=180 unit=A
